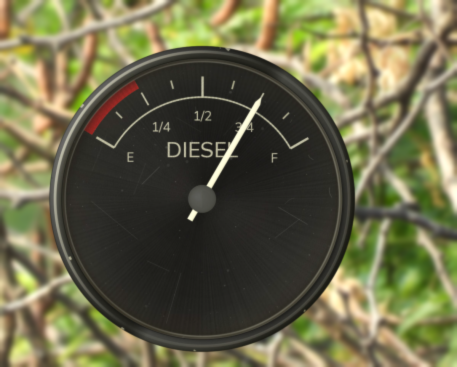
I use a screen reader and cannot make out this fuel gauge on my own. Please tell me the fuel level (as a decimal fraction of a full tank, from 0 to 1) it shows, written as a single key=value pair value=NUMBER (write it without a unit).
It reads value=0.75
